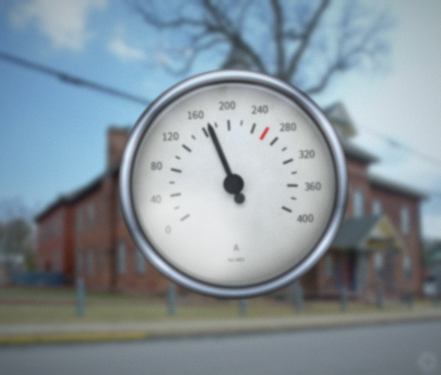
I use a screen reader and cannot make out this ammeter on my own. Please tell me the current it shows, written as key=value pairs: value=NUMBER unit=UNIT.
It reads value=170 unit=A
